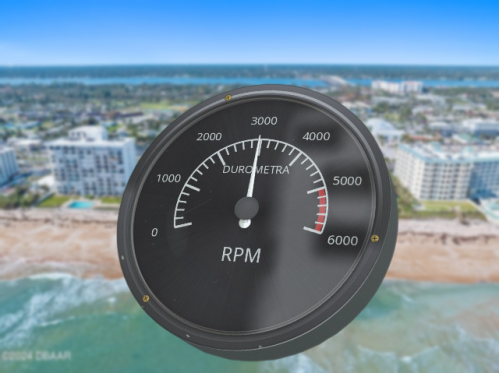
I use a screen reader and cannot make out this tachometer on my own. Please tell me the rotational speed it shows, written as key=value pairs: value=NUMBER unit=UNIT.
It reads value=3000 unit=rpm
